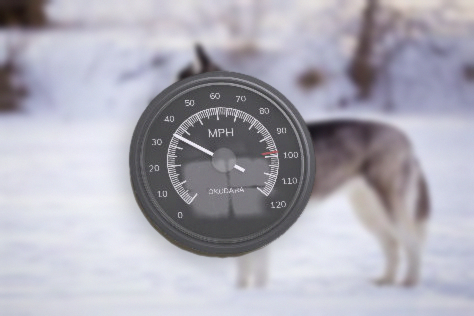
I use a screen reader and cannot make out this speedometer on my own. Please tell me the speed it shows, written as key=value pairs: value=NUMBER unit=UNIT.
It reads value=35 unit=mph
